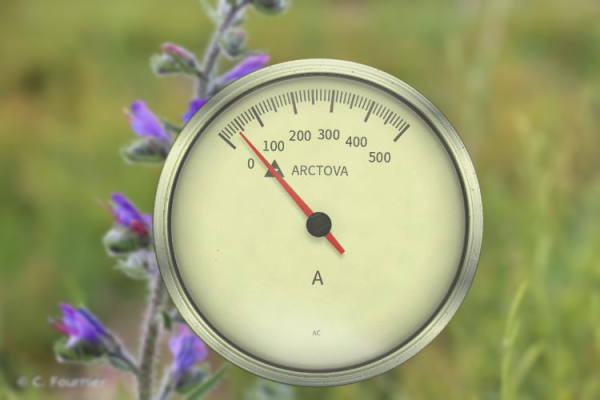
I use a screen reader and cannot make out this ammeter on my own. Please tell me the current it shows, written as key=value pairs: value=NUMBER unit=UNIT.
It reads value=40 unit=A
